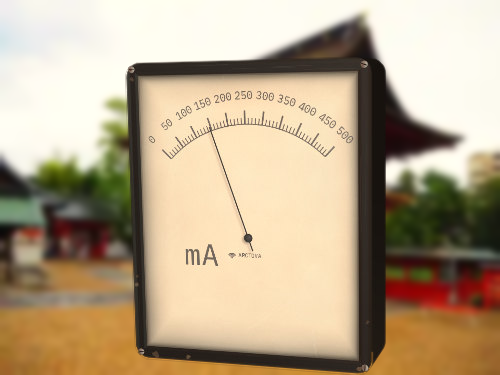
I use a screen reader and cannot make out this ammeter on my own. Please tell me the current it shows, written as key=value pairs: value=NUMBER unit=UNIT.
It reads value=150 unit=mA
